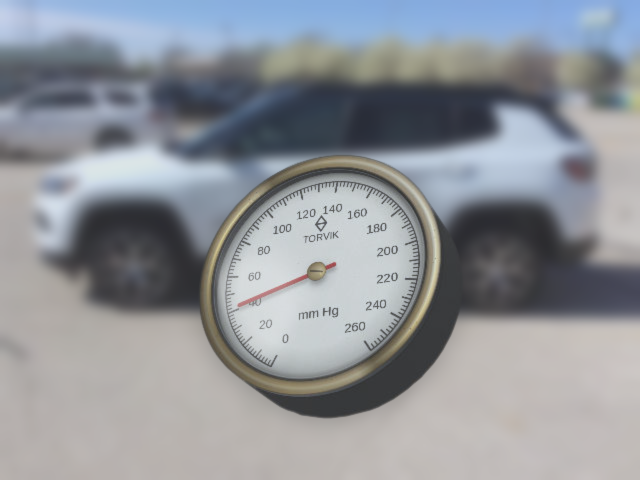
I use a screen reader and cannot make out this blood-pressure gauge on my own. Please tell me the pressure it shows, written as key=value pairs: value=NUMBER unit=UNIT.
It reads value=40 unit=mmHg
